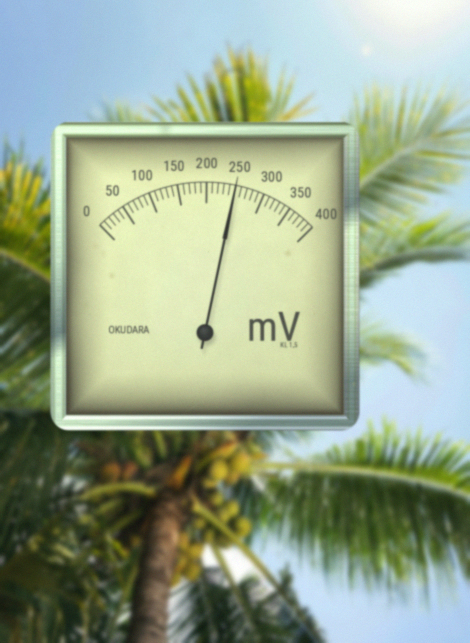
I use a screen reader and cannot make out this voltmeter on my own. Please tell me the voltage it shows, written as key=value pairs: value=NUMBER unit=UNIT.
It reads value=250 unit=mV
